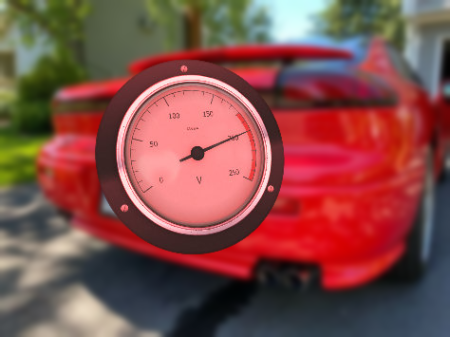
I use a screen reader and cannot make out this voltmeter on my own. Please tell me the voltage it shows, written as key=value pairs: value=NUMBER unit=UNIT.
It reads value=200 unit=V
